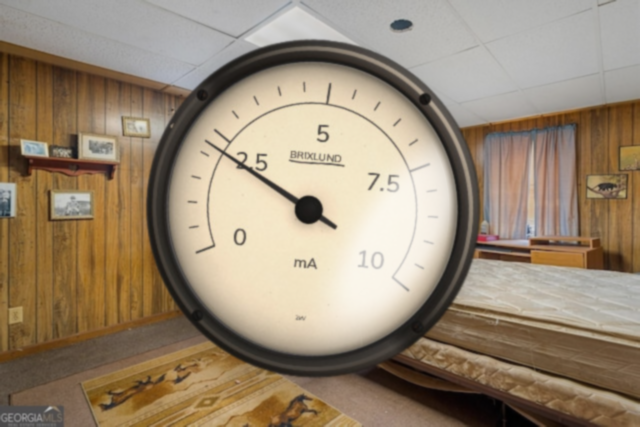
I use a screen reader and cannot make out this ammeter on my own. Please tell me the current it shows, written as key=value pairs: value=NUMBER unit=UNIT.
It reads value=2.25 unit=mA
